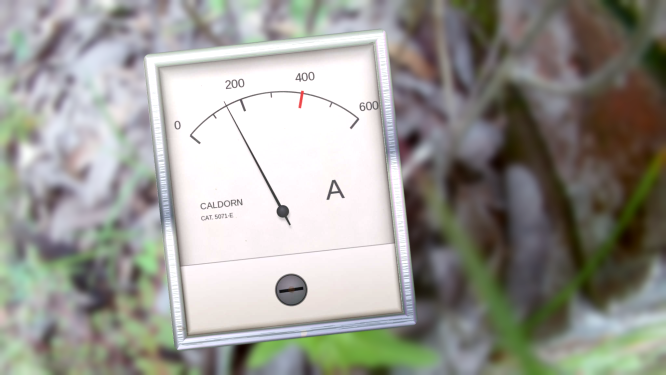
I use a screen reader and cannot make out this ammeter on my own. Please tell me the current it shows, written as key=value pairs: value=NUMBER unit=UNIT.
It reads value=150 unit=A
